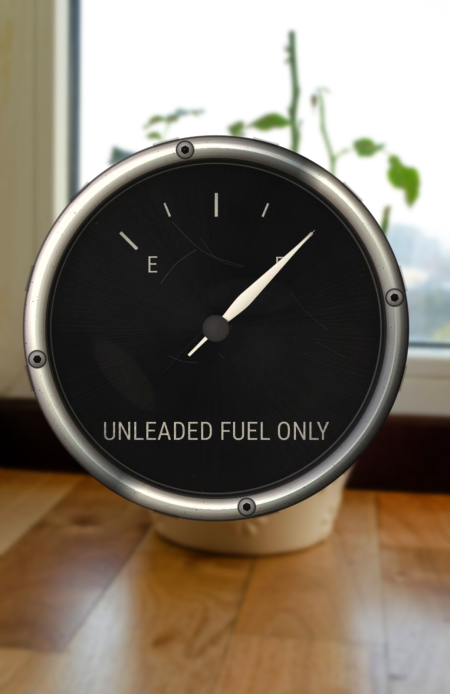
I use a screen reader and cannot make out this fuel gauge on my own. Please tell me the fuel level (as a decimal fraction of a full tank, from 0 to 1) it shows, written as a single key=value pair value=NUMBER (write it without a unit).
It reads value=1
